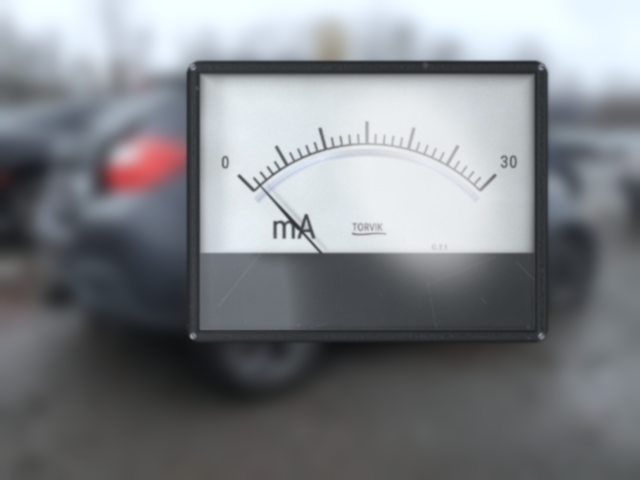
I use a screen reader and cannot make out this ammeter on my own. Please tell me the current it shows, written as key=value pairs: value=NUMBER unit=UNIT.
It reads value=1 unit=mA
